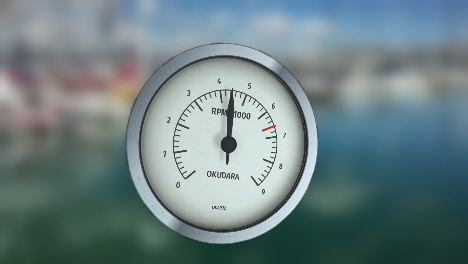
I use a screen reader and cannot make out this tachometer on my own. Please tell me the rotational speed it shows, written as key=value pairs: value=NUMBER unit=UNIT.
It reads value=4400 unit=rpm
